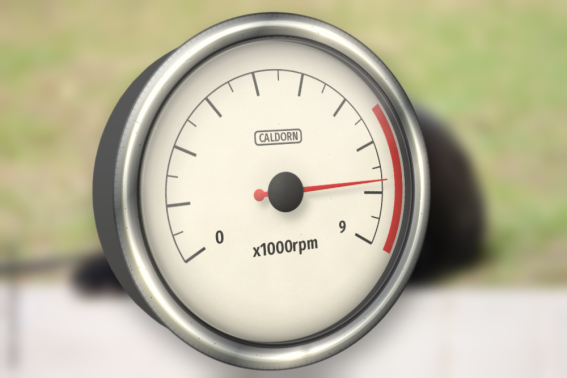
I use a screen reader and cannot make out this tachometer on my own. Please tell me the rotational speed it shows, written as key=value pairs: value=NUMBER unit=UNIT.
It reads value=7750 unit=rpm
